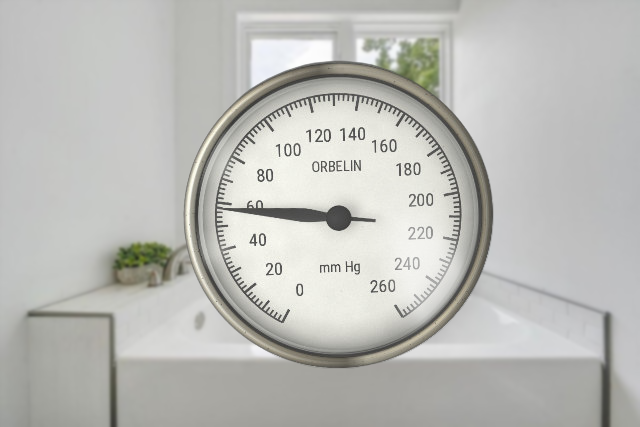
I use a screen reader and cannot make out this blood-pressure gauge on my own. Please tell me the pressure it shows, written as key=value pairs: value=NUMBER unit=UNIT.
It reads value=58 unit=mmHg
